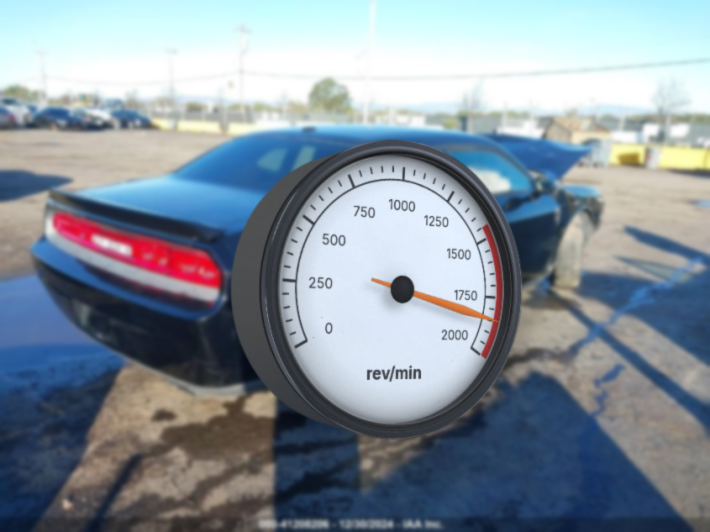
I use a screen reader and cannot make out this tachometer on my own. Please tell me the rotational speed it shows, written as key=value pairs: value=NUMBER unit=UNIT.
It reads value=1850 unit=rpm
